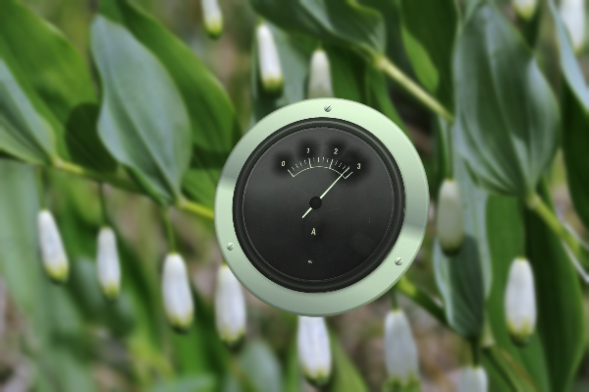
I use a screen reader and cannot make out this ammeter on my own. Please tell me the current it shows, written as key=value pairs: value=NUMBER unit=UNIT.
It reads value=2.8 unit=A
